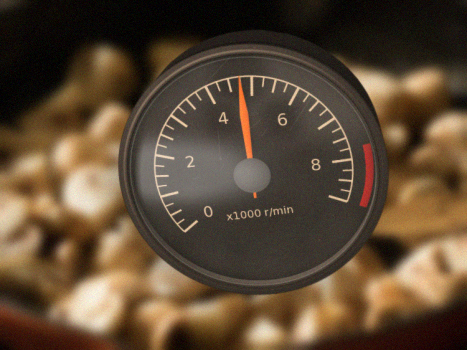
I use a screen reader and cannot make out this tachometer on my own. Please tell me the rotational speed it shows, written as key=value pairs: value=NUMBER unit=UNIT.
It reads value=4750 unit=rpm
